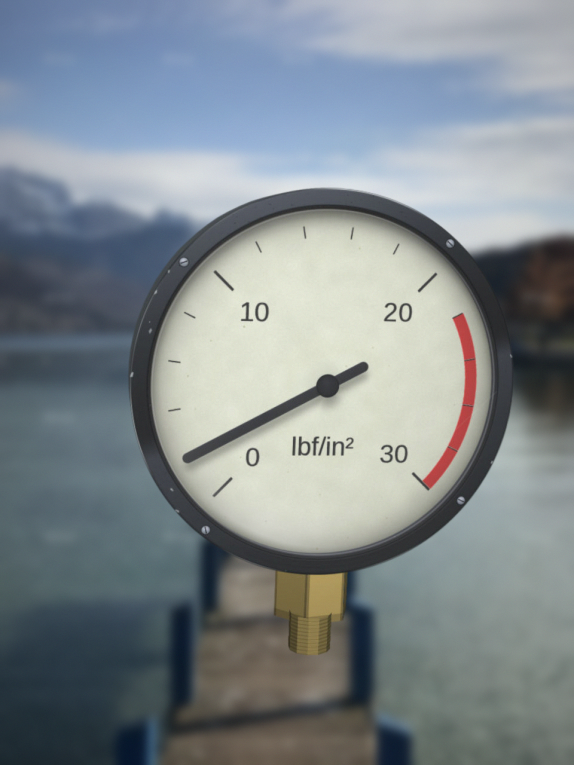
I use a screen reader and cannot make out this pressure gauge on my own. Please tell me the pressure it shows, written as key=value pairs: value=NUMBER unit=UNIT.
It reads value=2 unit=psi
